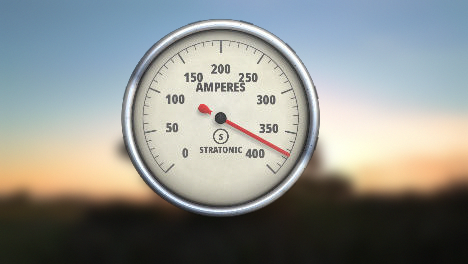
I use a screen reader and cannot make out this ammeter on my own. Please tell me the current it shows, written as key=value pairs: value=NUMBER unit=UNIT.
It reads value=375 unit=A
